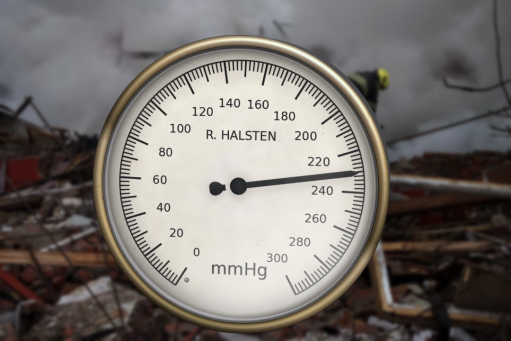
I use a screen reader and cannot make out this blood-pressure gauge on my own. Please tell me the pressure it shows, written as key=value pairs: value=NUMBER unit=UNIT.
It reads value=230 unit=mmHg
